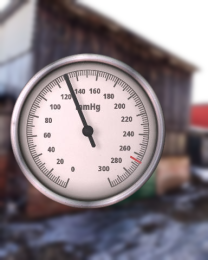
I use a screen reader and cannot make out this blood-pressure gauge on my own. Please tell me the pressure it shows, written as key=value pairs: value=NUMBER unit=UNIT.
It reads value=130 unit=mmHg
